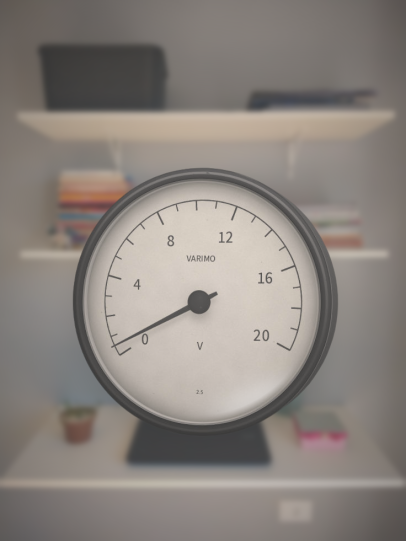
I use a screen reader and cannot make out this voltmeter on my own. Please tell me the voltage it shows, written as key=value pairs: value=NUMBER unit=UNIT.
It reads value=0.5 unit=V
